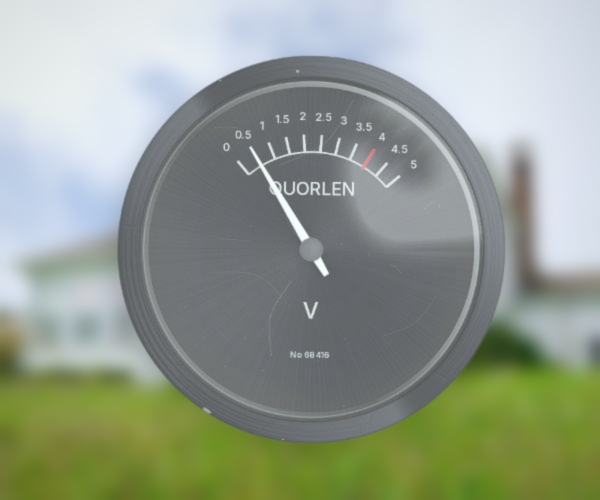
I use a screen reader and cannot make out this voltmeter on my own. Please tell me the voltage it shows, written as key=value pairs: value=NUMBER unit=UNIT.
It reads value=0.5 unit=V
